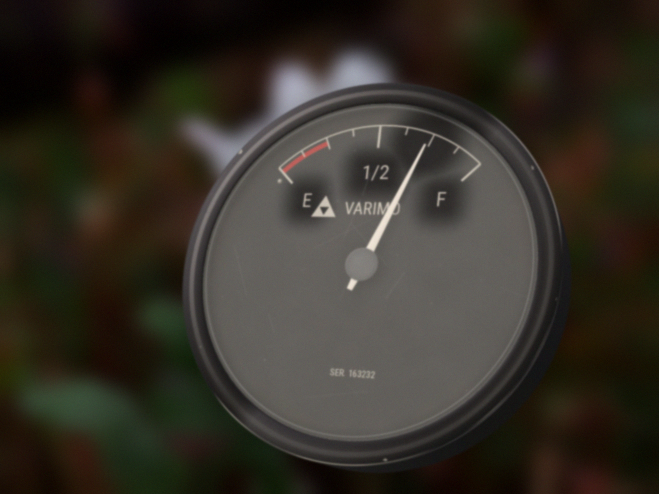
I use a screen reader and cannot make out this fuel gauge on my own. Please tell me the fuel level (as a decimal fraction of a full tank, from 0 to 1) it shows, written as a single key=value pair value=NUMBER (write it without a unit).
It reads value=0.75
